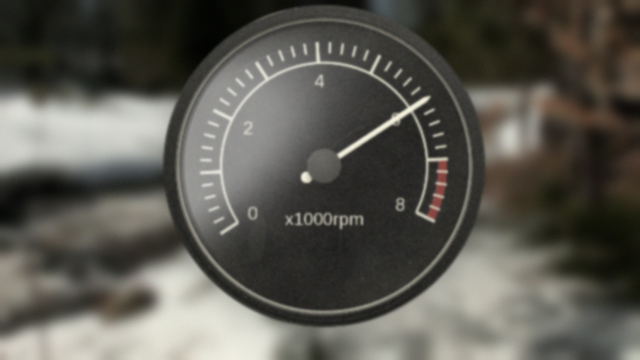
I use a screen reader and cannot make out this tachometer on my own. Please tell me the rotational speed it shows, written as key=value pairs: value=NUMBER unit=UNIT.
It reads value=6000 unit=rpm
